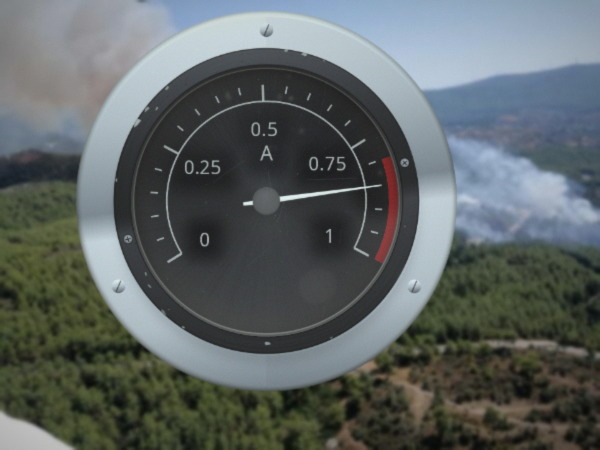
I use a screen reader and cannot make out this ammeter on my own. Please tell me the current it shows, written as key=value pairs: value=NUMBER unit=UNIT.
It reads value=0.85 unit=A
